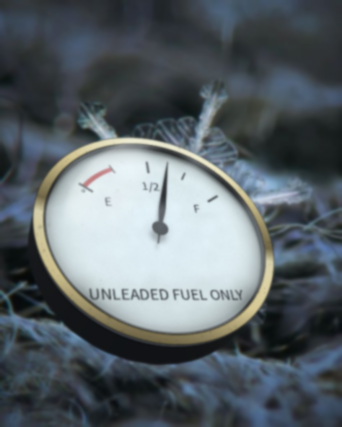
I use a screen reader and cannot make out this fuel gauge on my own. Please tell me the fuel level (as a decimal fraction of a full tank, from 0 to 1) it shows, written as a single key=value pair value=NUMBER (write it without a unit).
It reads value=0.625
